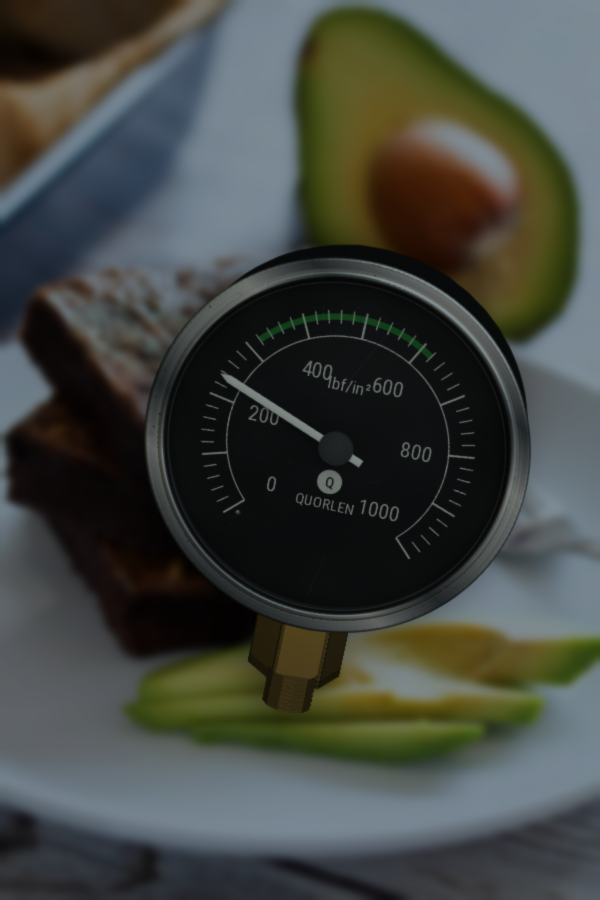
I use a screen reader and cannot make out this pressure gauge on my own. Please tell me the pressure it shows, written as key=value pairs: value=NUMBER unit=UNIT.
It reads value=240 unit=psi
